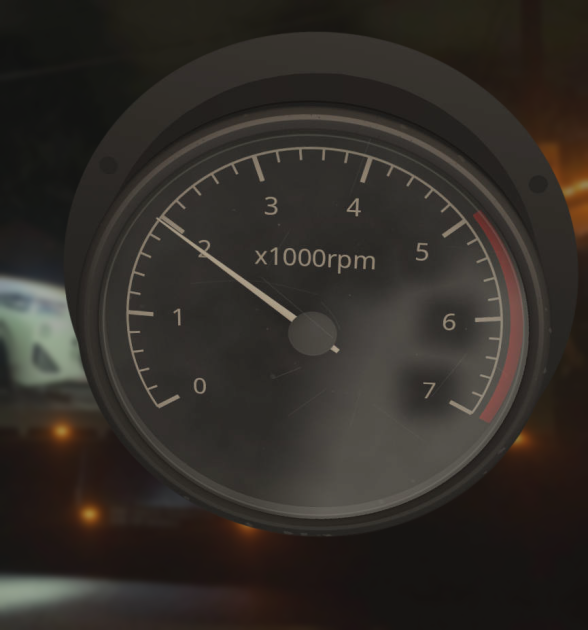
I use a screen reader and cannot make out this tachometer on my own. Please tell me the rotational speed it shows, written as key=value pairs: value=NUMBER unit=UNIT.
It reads value=2000 unit=rpm
